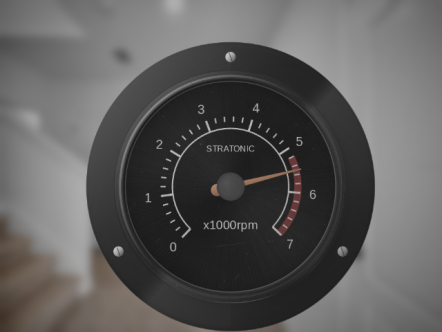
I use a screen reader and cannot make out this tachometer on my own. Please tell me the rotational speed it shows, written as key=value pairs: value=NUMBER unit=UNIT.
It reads value=5500 unit=rpm
